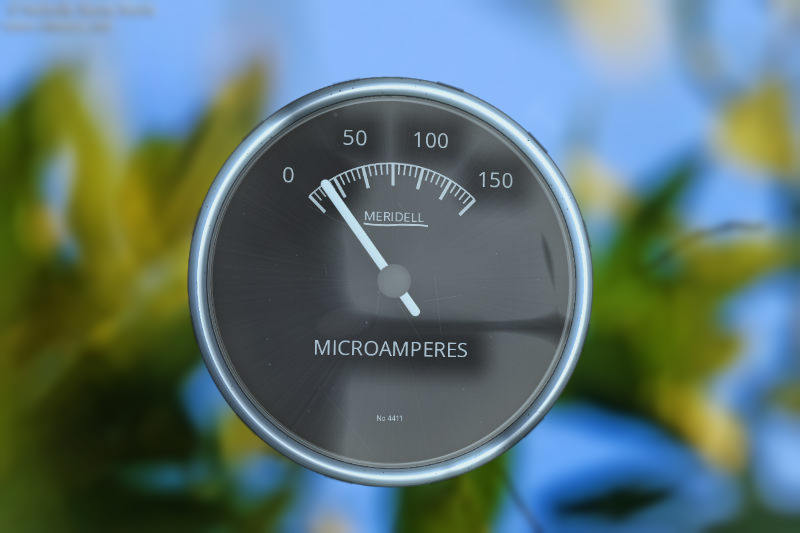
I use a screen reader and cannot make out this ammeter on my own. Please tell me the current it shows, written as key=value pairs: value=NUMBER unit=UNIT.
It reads value=15 unit=µA
